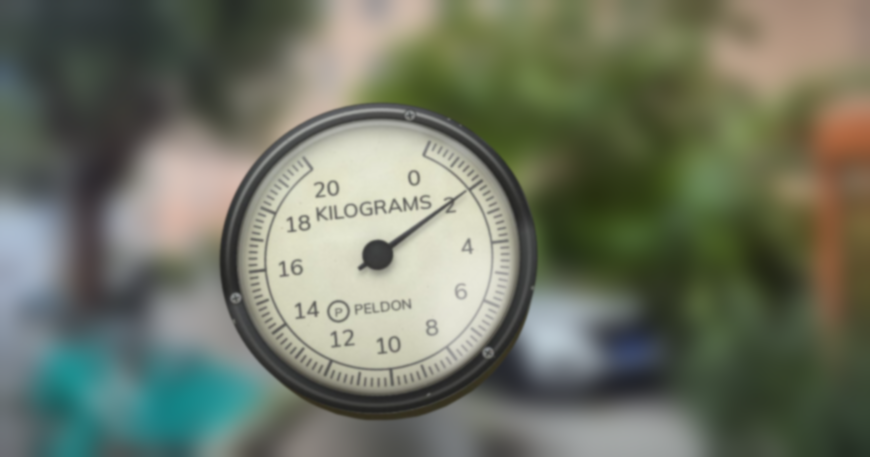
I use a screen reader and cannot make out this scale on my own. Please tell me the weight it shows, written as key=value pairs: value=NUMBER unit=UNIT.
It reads value=2 unit=kg
